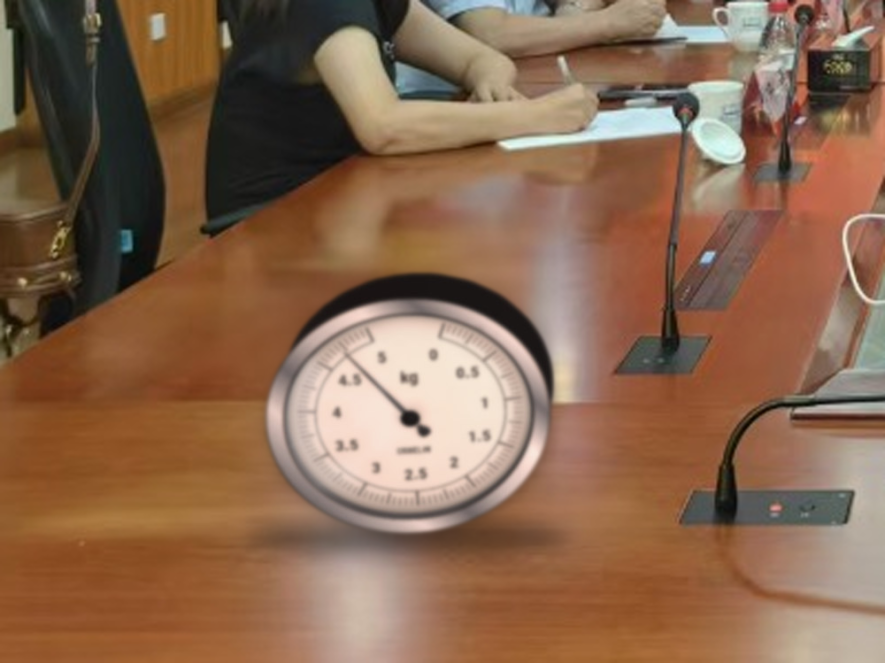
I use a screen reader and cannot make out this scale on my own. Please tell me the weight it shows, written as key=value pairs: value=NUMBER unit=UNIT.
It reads value=4.75 unit=kg
